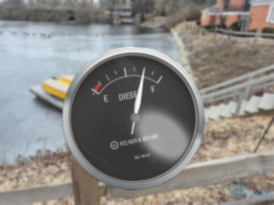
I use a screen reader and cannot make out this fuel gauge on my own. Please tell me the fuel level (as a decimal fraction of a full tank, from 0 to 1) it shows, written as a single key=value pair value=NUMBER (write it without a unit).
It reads value=0.75
